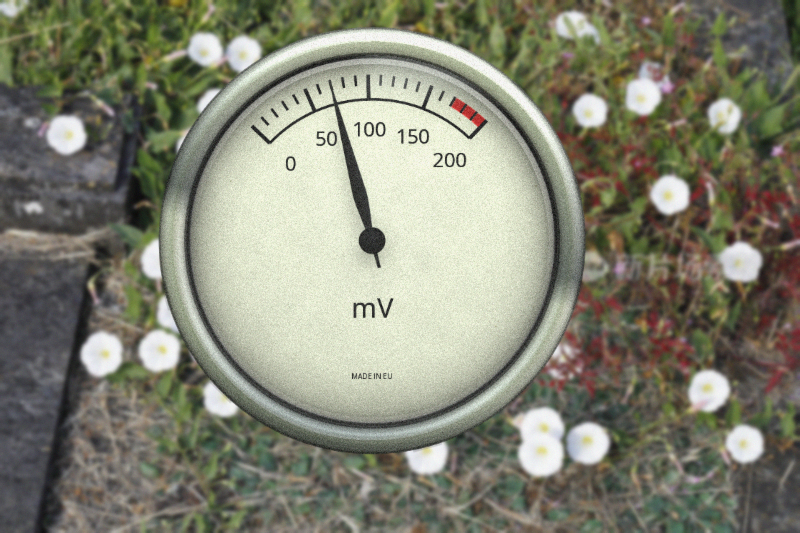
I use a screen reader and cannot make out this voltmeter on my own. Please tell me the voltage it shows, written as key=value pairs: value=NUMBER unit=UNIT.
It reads value=70 unit=mV
